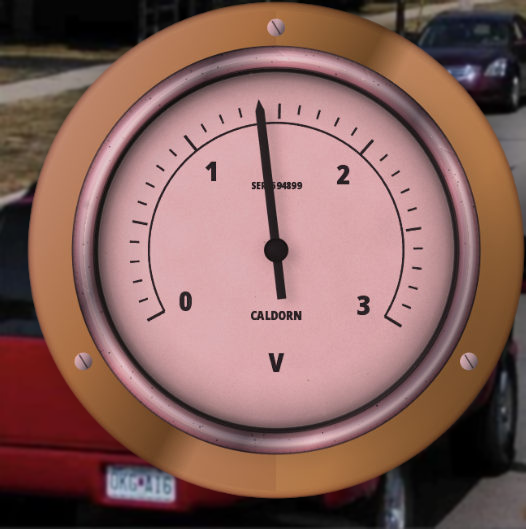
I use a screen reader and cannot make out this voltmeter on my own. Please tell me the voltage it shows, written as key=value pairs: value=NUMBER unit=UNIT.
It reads value=1.4 unit=V
